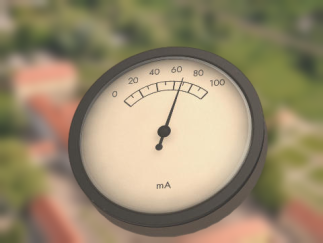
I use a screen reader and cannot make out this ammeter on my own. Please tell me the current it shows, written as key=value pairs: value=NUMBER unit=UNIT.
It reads value=70 unit=mA
